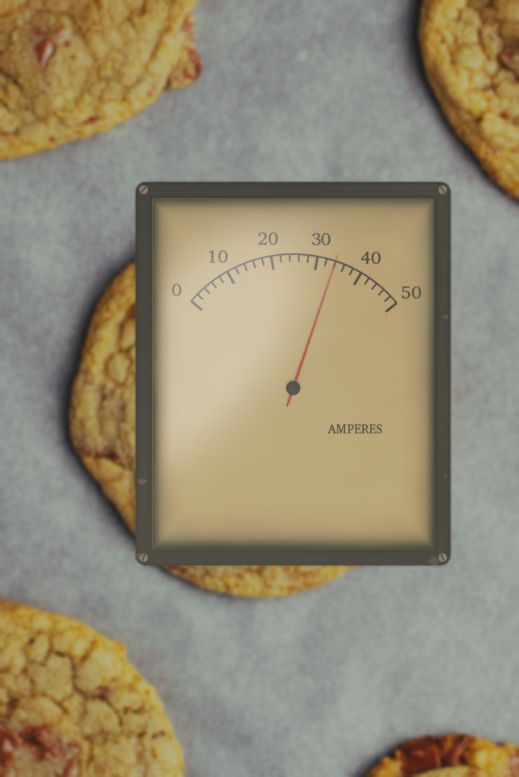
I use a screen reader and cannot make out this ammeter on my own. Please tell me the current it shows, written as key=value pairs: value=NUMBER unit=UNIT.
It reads value=34 unit=A
